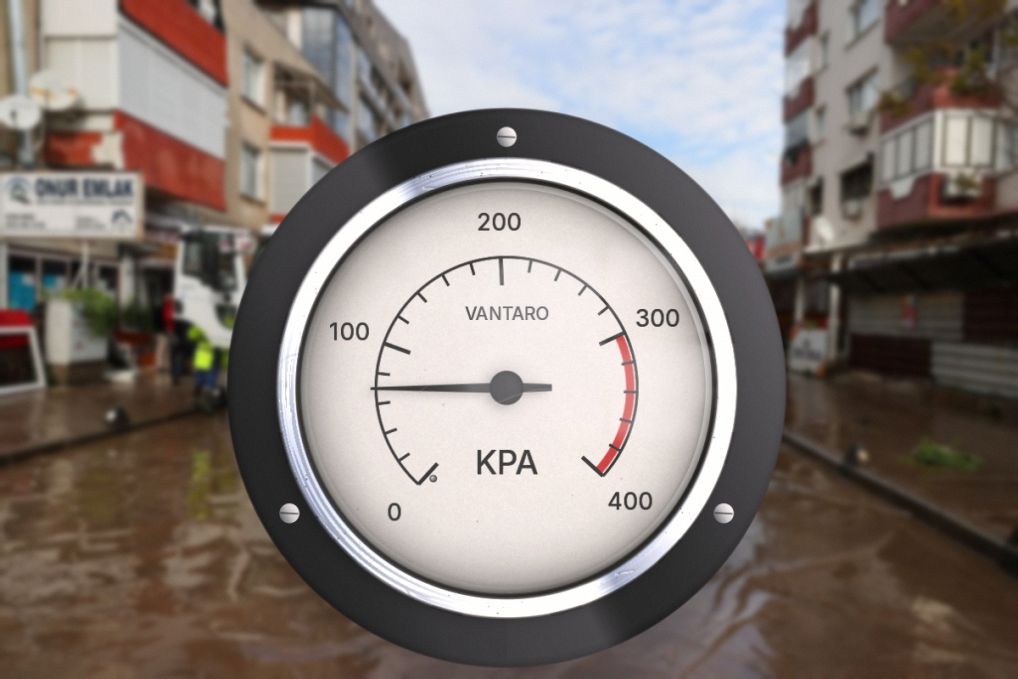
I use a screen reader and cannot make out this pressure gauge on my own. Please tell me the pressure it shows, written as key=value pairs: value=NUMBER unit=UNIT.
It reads value=70 unit=kPa
